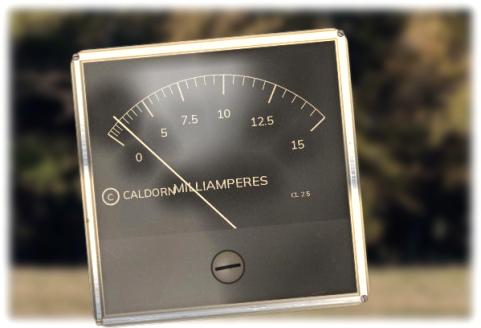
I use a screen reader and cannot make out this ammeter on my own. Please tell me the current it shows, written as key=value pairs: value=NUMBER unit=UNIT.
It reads value=2.5 unit=mA
